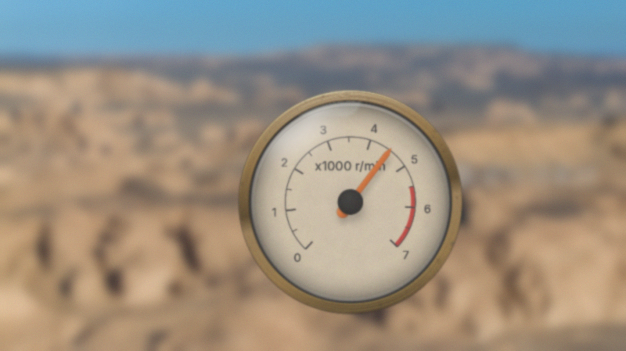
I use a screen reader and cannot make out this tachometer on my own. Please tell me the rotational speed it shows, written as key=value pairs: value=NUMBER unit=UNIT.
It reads value=4500 unit=rpm
